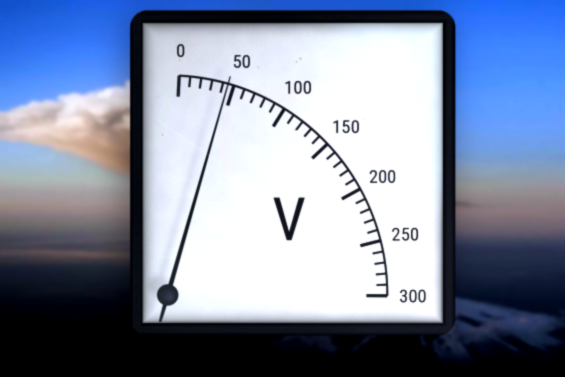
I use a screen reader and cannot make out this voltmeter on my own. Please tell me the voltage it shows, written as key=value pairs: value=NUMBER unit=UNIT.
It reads value=45 unit=V
